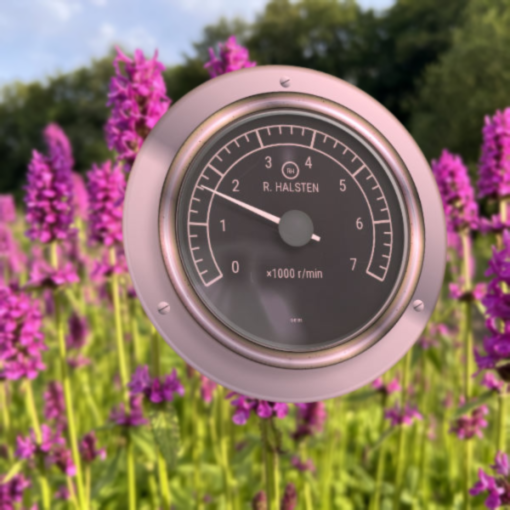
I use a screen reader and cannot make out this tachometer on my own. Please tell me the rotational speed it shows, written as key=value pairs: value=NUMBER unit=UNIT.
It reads value=1600 unit=rpm
